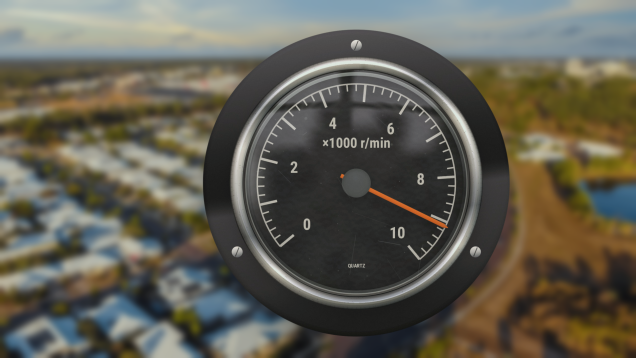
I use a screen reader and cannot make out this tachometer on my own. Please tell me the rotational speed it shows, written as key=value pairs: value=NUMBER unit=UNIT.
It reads value=9100 unit=rpm
